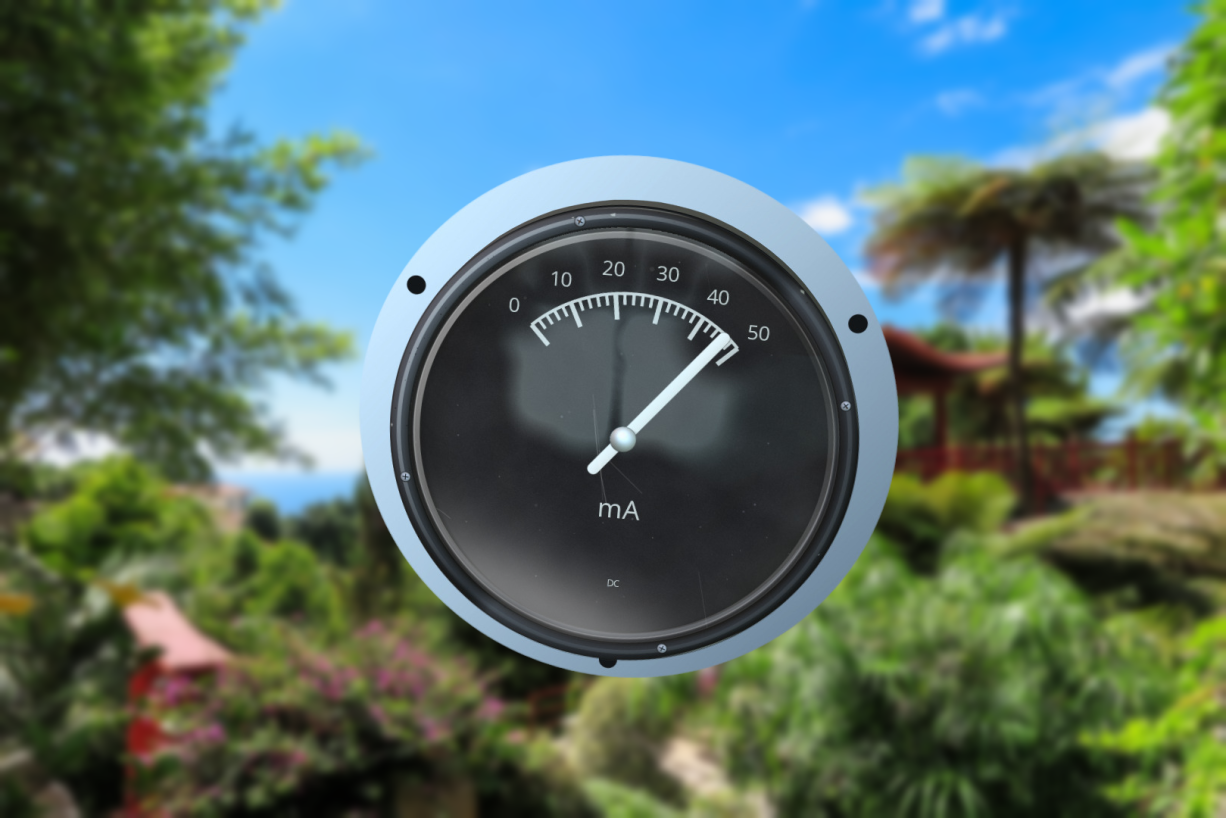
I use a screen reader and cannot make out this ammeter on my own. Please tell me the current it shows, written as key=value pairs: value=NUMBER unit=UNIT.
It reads value=46 unit=mA
